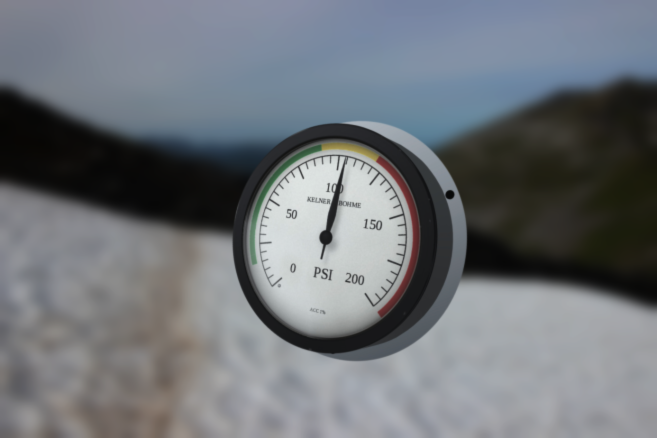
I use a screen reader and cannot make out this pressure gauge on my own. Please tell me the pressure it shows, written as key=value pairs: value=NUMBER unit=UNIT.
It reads value=105 unit=psi
